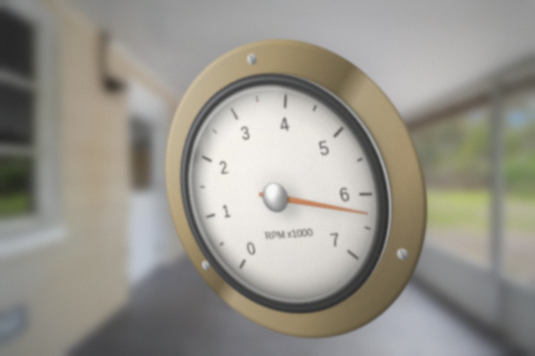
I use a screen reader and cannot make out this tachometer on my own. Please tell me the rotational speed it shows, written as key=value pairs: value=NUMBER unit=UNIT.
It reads value=6250 unit=rpm
